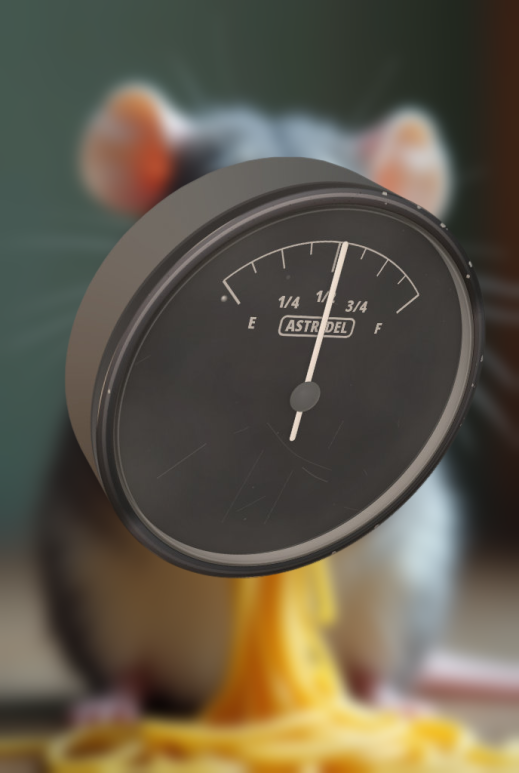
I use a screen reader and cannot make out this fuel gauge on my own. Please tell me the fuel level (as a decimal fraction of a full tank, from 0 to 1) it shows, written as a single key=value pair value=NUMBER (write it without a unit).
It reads value=0.5
